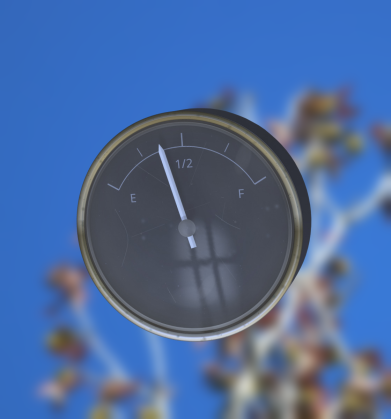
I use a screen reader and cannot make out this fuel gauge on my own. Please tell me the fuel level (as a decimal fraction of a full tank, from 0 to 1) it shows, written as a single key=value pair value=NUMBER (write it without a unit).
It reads value=0.375
